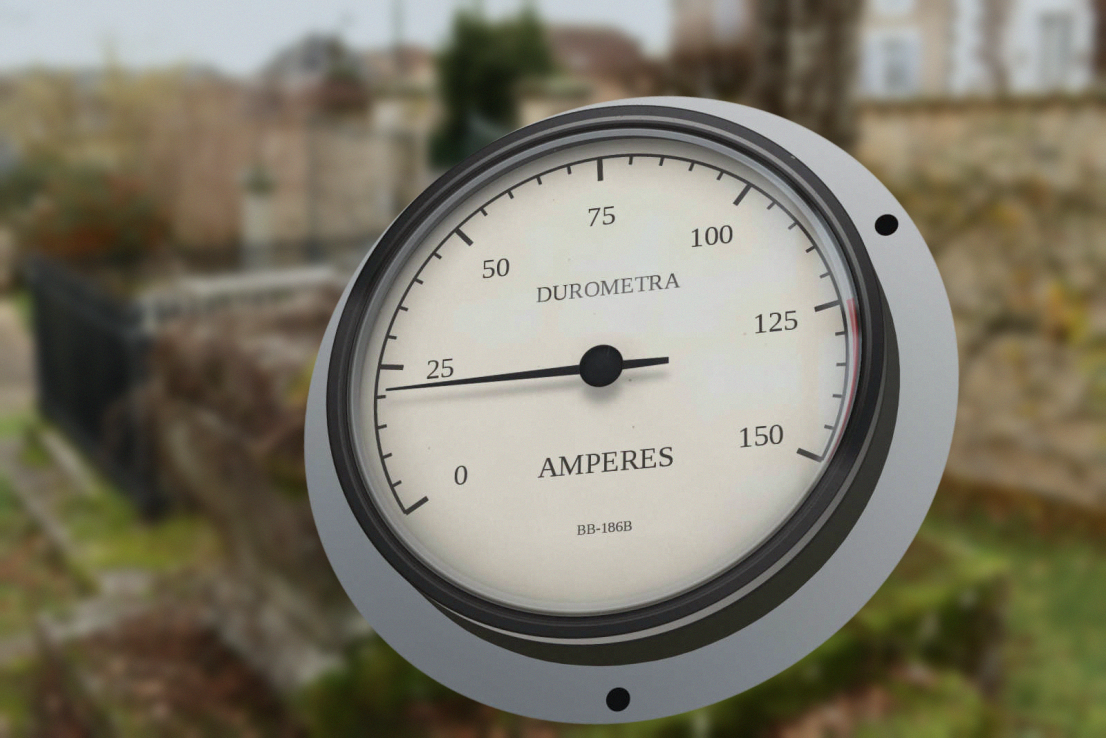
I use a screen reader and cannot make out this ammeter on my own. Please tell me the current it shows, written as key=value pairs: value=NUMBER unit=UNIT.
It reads value=20 unit=A
